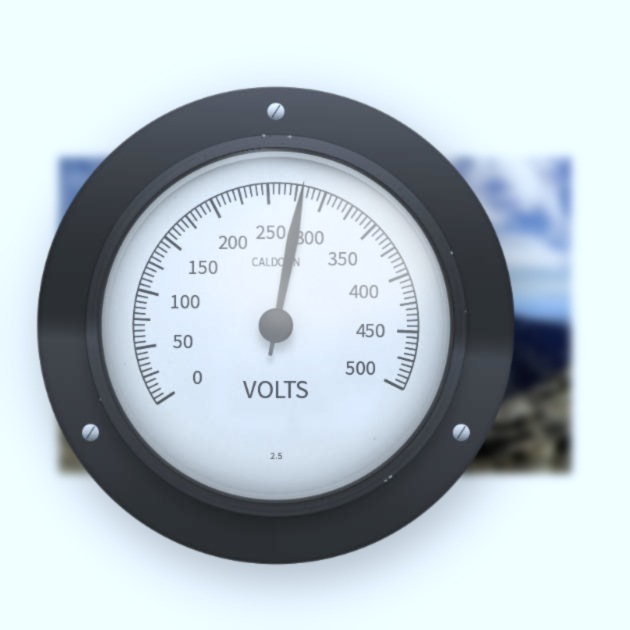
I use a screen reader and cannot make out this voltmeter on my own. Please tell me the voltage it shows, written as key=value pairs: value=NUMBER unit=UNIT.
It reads value=280 unit=V
